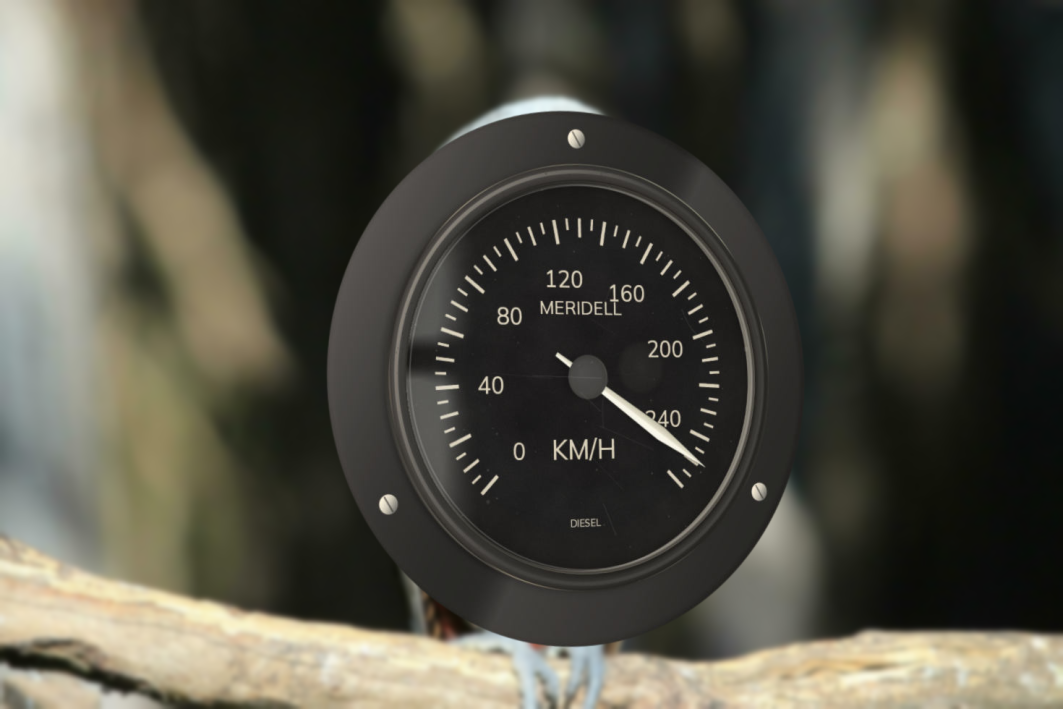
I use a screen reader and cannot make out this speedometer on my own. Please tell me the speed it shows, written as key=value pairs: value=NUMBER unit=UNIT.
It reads value=250 unit=km/h
